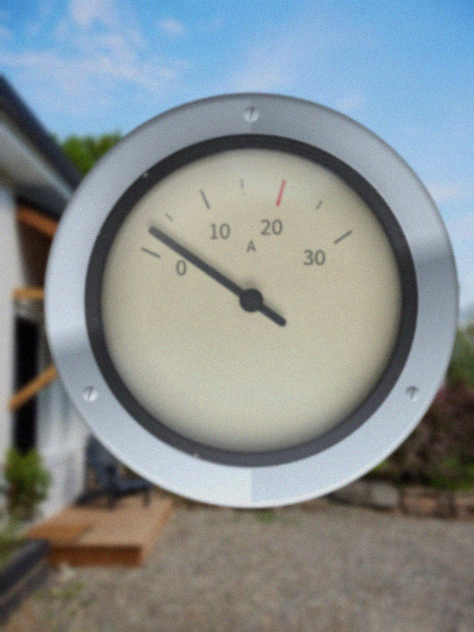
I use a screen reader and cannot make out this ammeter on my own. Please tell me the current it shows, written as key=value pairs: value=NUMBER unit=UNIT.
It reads value=2.5 unit=A
